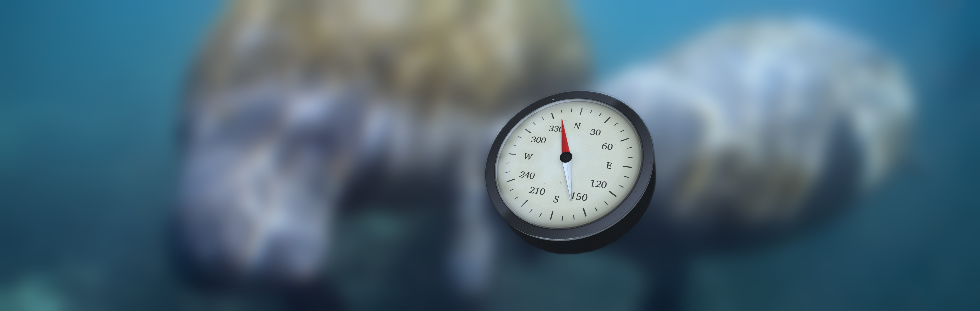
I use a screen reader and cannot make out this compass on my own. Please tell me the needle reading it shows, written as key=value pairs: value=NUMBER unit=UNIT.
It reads value=340 unit=°
